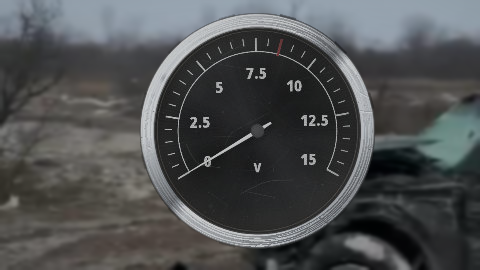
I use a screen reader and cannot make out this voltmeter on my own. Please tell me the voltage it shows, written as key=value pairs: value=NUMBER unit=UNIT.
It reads value=0 unit=V
